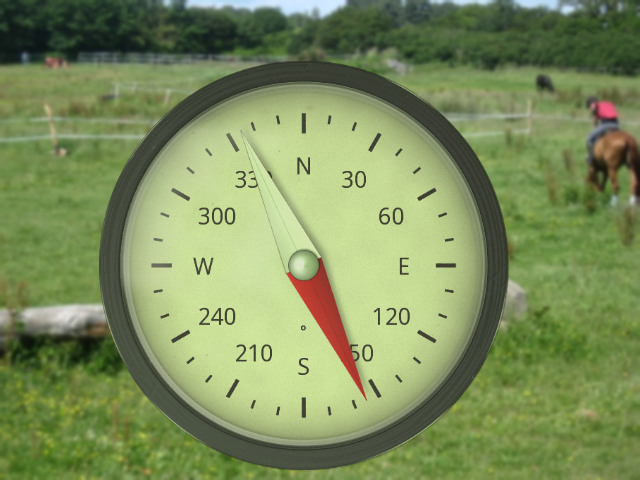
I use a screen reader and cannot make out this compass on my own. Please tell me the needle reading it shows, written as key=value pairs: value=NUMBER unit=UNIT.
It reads value=155 unit=°
